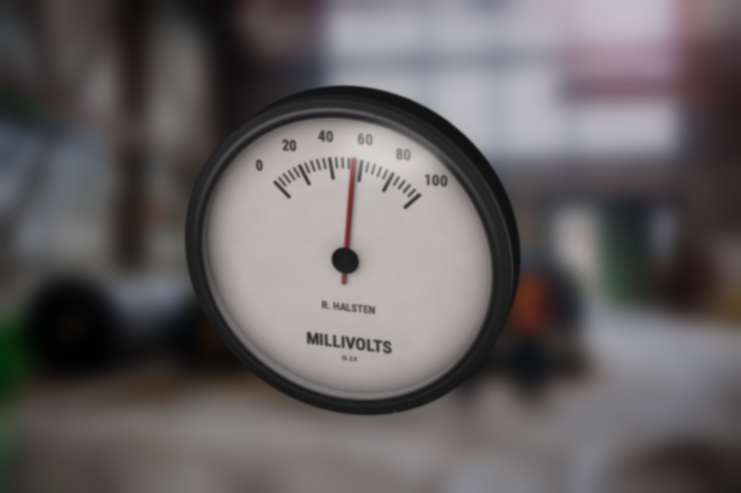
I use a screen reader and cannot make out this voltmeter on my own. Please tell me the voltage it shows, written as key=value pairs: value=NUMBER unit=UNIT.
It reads value=56 unit=mV
